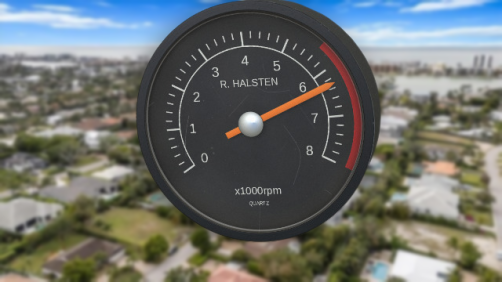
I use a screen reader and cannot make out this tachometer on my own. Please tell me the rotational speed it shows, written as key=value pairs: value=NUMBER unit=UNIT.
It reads value=6300 unit=rpm
